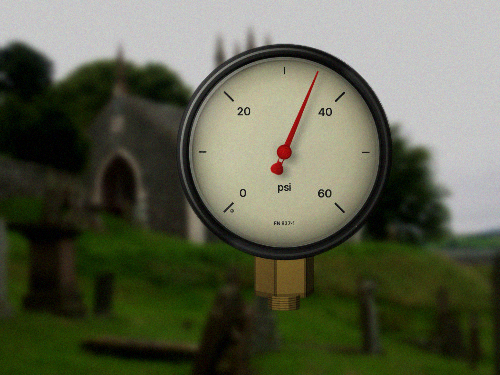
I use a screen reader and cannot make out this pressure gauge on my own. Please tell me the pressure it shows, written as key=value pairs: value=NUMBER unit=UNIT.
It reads value=35 unit=psi
